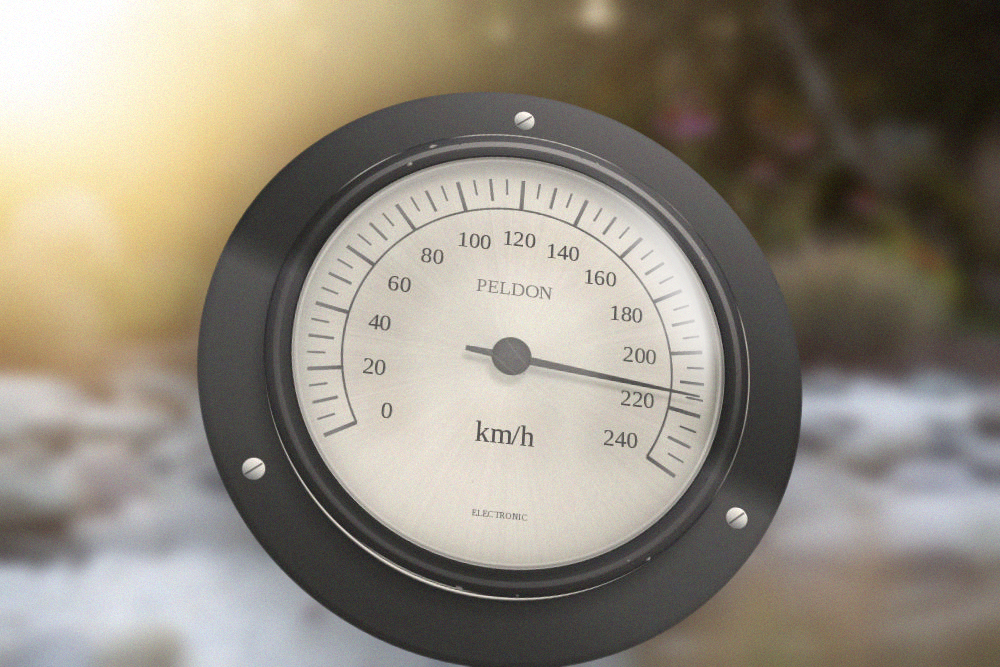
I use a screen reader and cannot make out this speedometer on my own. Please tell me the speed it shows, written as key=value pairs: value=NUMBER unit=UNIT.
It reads value=215 unit=km/h
